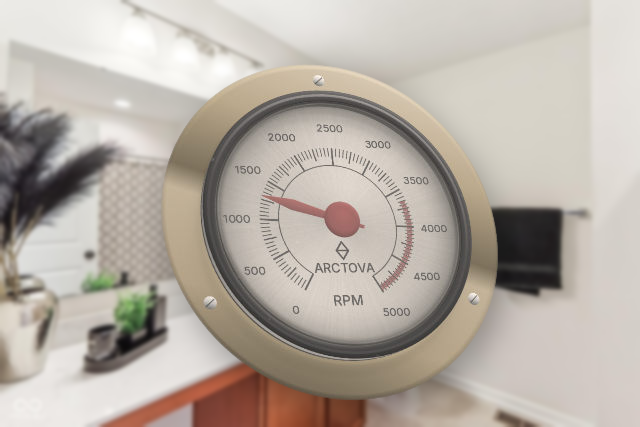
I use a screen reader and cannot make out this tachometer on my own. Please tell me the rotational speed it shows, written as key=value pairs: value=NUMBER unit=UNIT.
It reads value=1250 unit=rpm
